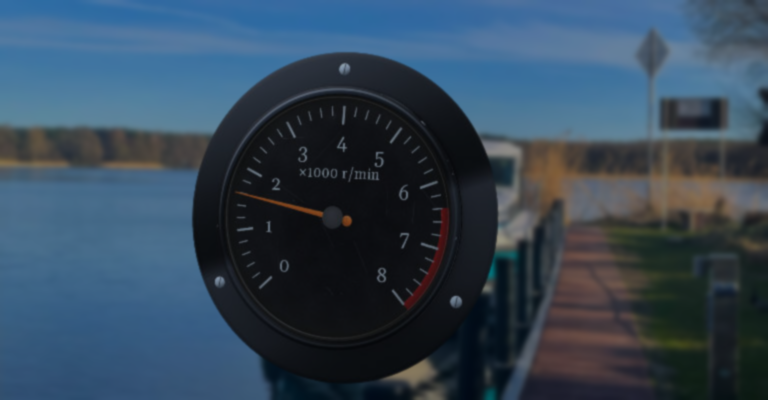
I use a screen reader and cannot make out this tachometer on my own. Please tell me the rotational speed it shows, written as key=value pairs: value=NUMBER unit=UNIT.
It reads value=1600 unit=rpm
